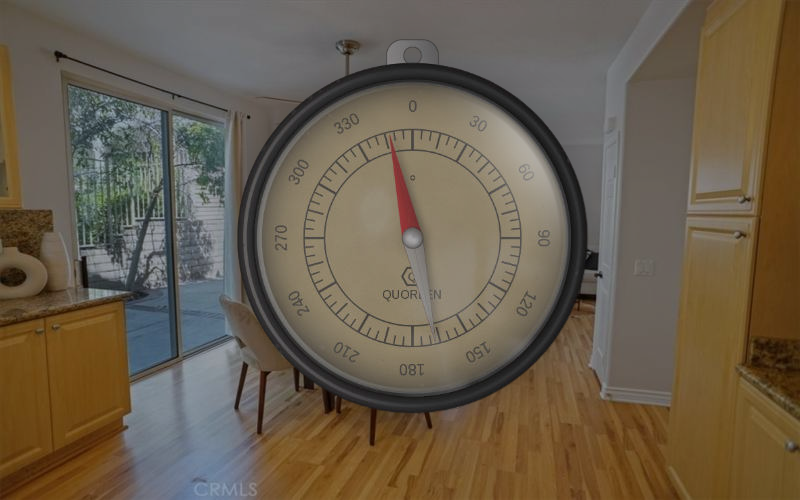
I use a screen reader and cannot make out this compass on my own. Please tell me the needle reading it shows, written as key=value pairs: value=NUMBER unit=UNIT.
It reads value=347.5 unit=°
